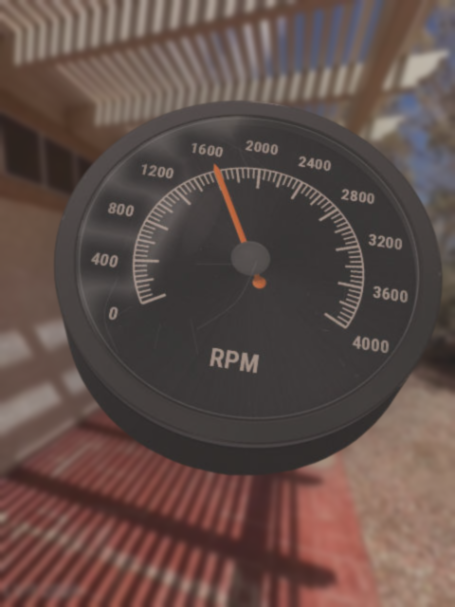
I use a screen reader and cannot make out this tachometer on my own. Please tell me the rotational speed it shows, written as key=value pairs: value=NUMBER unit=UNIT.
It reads value=1600 unit=rpm
